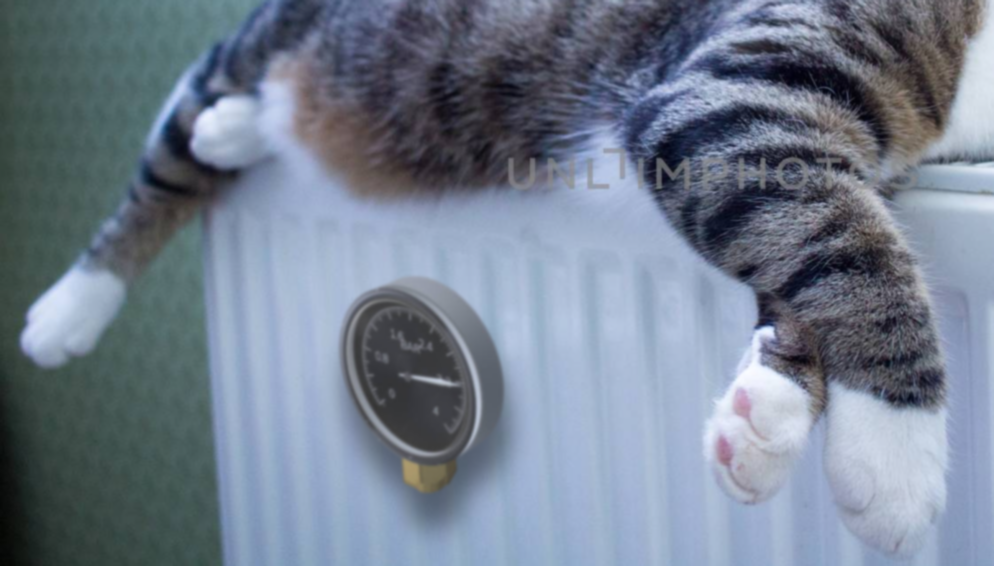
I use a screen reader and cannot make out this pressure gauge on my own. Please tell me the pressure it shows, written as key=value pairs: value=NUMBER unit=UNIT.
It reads value=3.2 unit=bar
